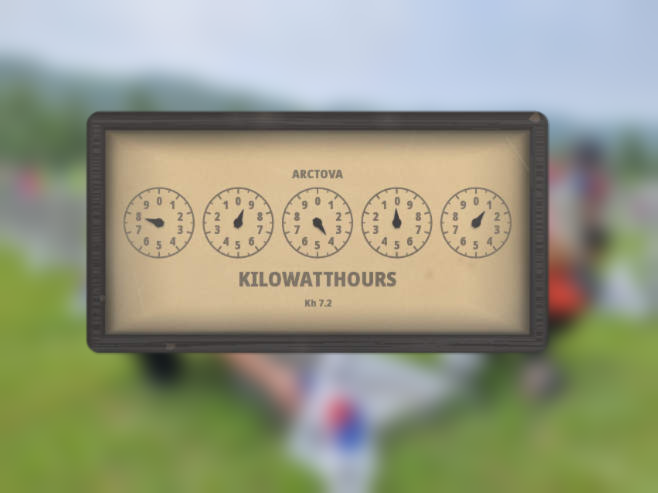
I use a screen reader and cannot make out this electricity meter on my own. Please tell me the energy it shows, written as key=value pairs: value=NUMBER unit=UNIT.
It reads value=79401 unit=kWh
